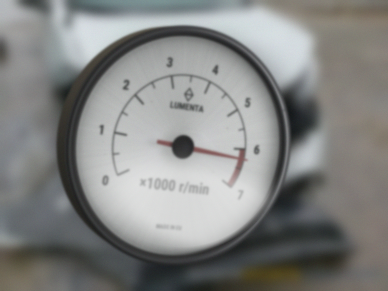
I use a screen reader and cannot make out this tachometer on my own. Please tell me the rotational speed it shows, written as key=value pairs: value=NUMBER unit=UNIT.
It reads value=6250 unit=rpm
